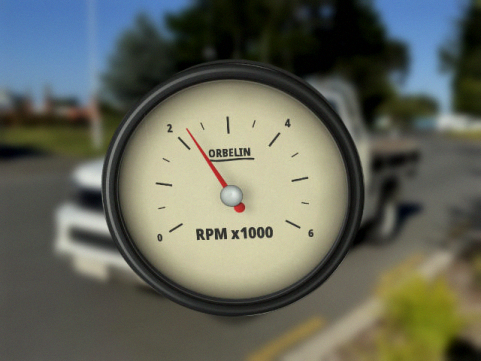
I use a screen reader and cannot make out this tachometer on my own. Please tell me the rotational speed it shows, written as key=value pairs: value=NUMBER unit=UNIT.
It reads value=2250 unit=rpm
